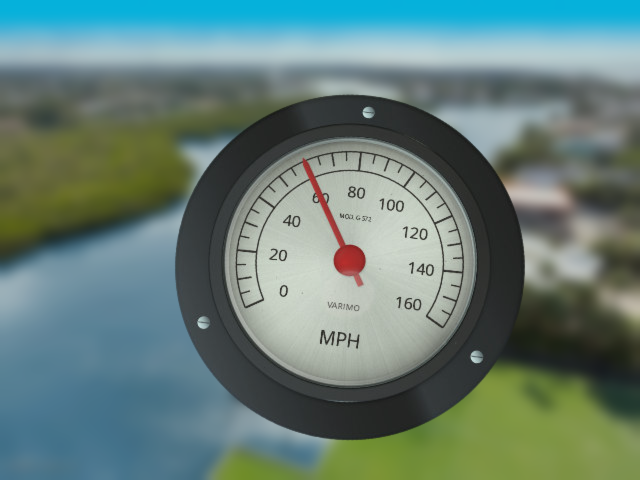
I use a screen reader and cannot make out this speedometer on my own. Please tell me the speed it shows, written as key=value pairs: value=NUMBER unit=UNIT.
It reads value=60 unit=mph
